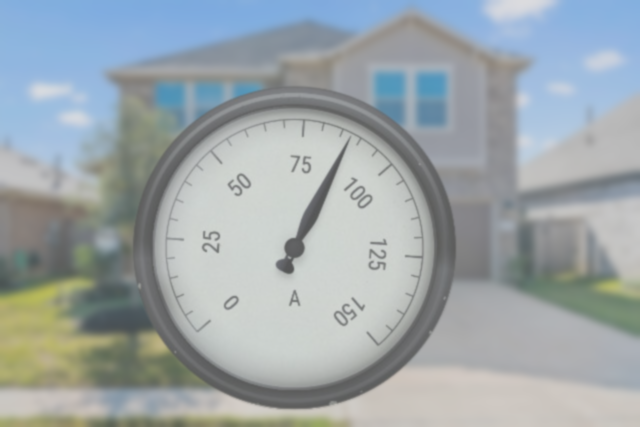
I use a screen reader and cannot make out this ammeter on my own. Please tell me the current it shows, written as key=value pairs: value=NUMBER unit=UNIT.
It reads value=87.5 unit=A
